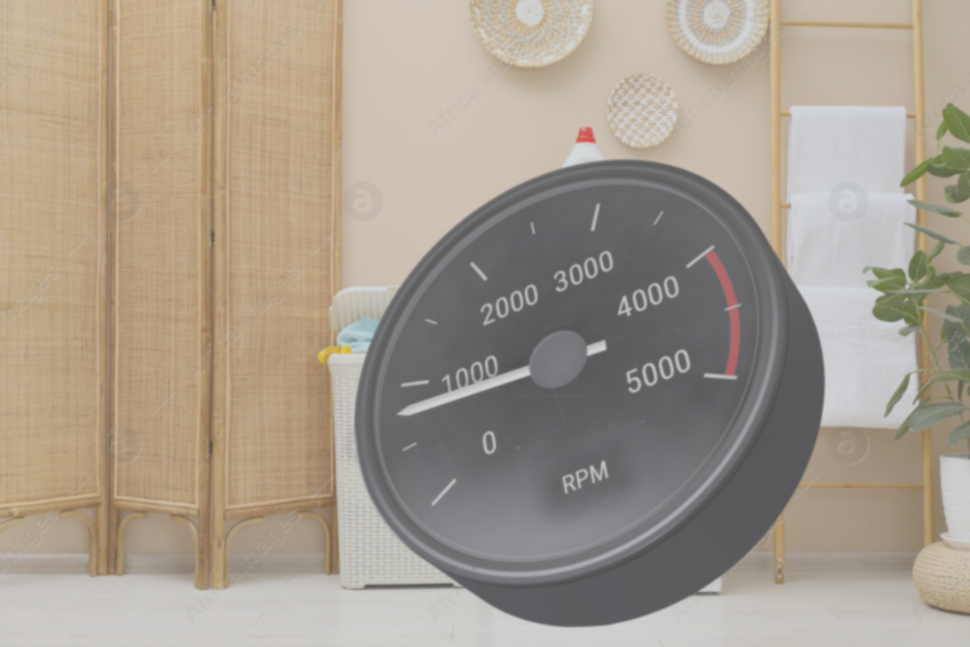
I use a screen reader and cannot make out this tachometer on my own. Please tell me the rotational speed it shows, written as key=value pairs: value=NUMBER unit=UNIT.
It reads value=750 unit=rpm
